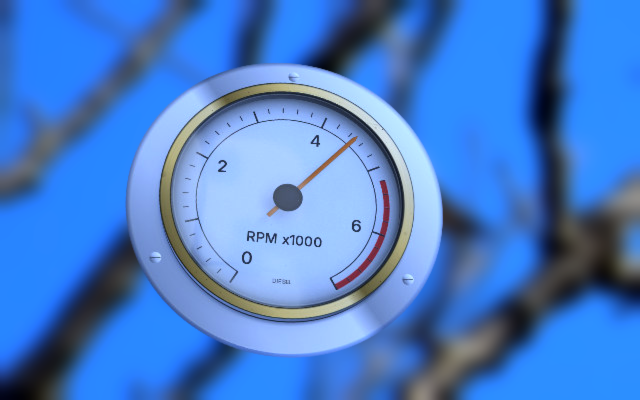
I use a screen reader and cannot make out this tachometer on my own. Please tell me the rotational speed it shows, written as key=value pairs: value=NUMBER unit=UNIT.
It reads value=4500 unit=rpm
